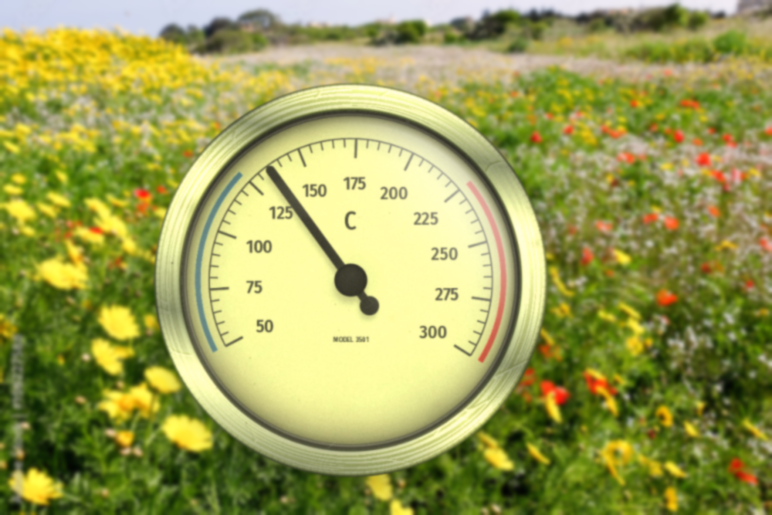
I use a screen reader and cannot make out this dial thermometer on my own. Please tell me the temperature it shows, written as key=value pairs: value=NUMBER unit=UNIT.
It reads value=135 unit=°C
